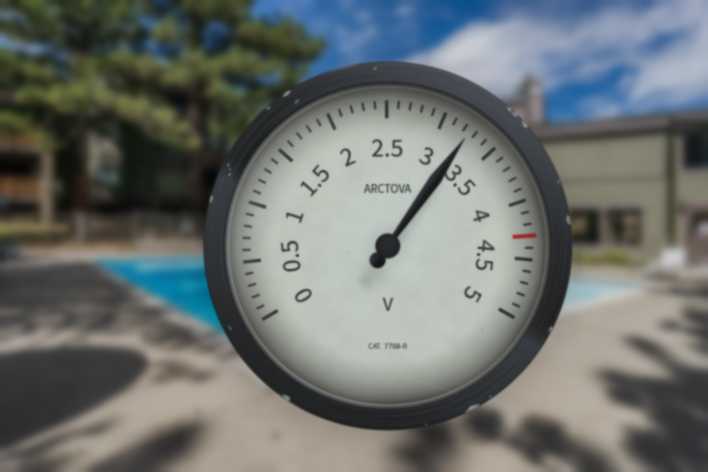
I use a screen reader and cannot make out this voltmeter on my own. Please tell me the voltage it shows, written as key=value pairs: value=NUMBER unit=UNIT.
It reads value=3.25 unit=V
